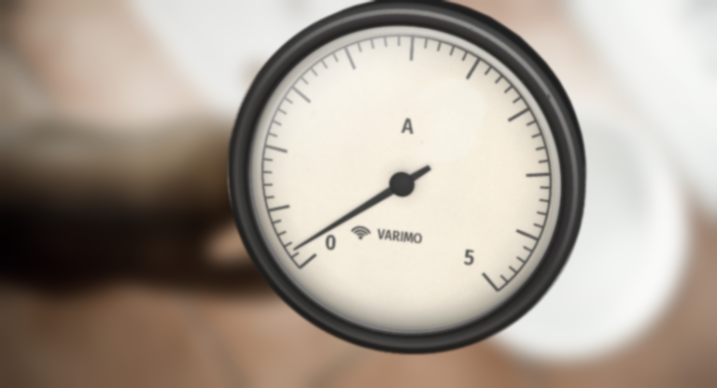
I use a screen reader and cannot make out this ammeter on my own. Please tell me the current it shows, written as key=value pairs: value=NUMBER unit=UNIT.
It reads value=0.15 unit=A
